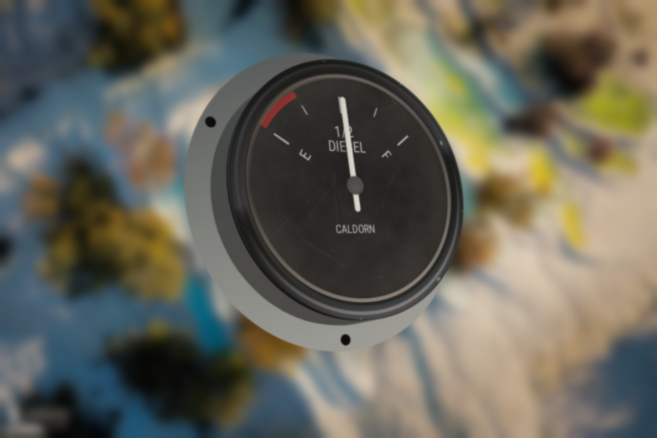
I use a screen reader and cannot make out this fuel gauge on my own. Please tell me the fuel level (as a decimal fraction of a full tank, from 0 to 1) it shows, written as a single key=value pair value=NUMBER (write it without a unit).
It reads value=0.5
